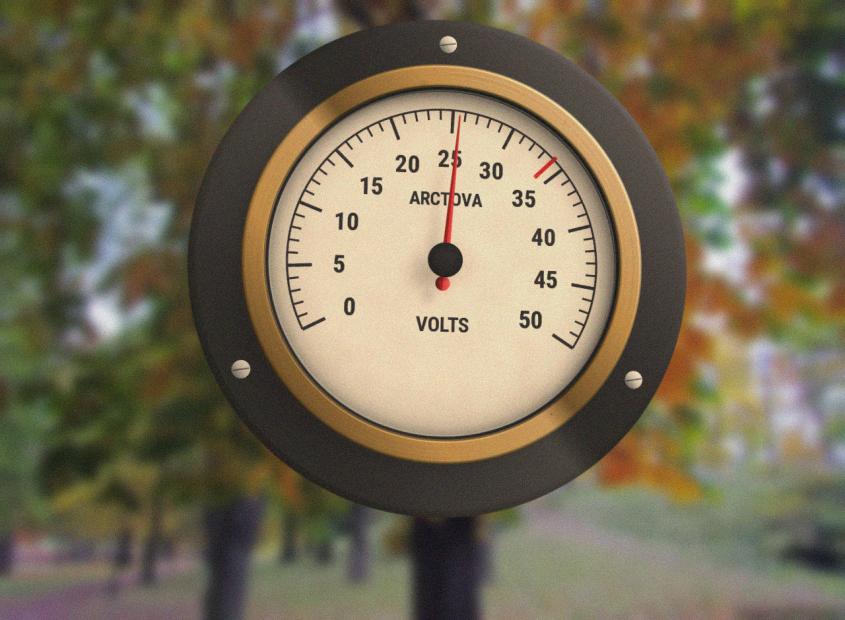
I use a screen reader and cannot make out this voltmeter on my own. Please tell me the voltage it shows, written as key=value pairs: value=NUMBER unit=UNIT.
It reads value=25.5 unit=V
